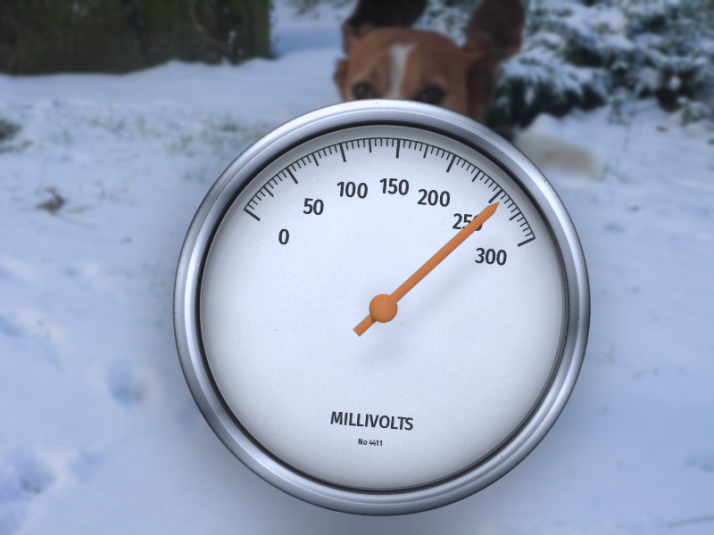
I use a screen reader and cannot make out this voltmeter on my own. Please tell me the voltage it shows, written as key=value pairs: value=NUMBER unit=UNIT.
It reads value=255 unit=mV
